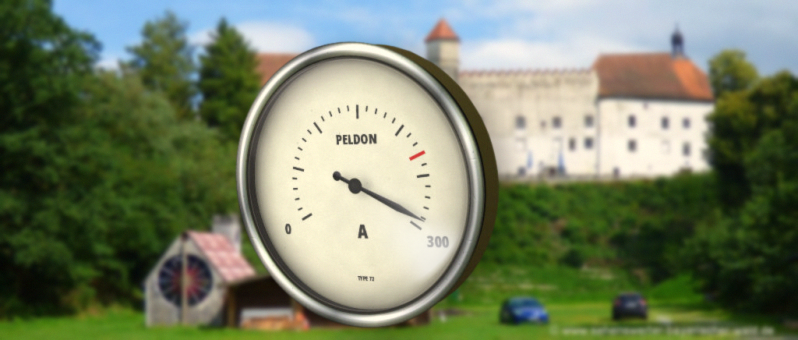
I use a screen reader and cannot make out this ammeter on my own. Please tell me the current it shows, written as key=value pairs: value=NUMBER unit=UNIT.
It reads value=290 unit=A
